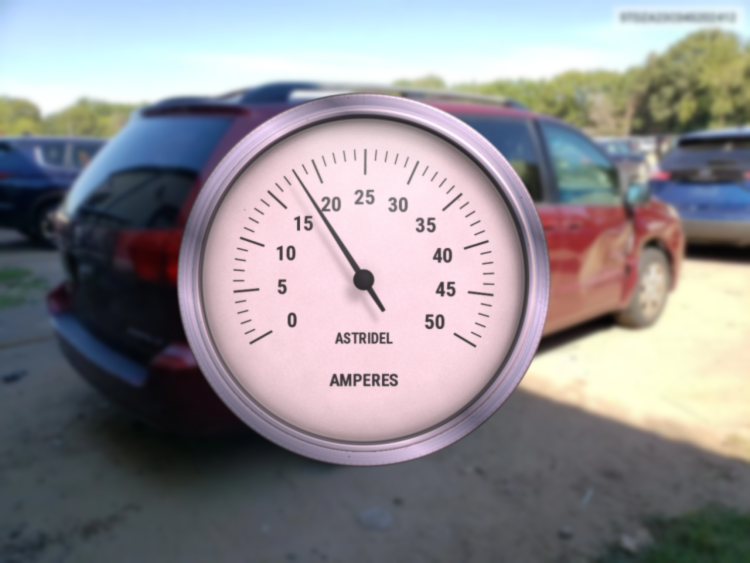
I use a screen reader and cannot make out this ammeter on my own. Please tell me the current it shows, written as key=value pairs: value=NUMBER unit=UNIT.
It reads value=18 unit=A
